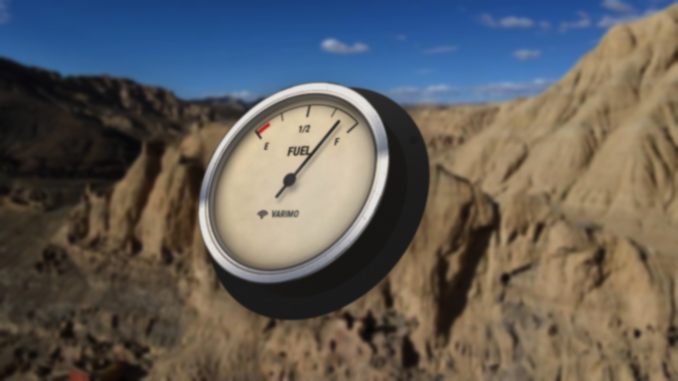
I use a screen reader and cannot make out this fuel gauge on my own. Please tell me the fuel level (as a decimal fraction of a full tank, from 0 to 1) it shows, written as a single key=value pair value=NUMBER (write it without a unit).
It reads value=0.875
